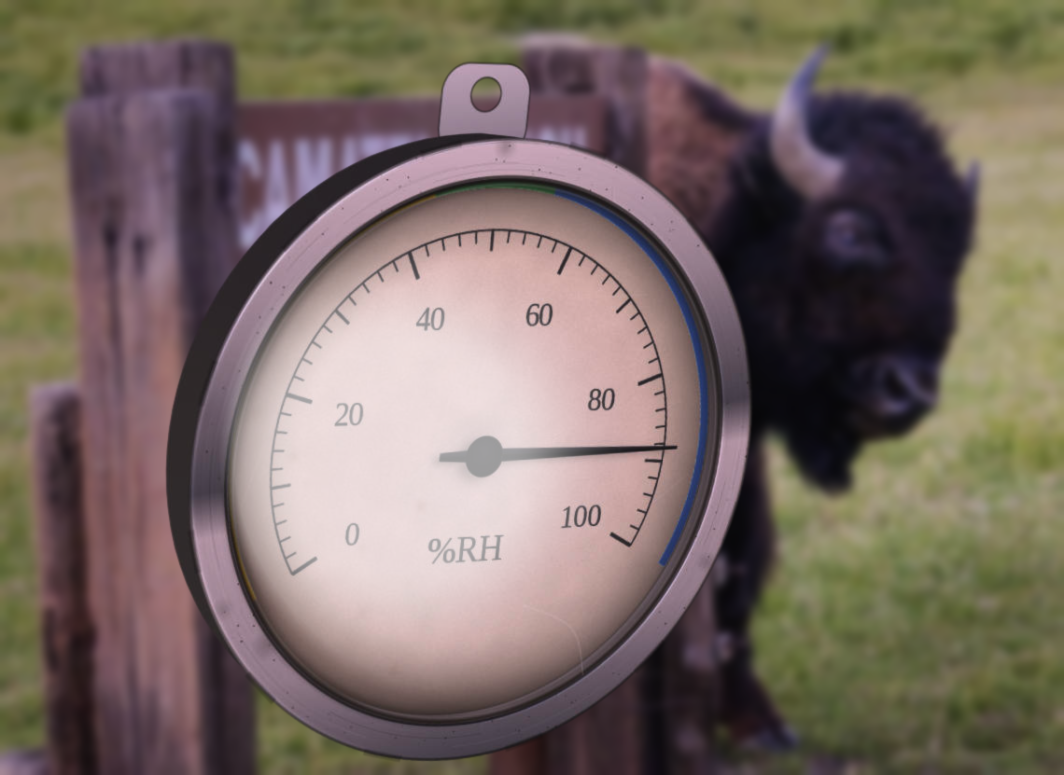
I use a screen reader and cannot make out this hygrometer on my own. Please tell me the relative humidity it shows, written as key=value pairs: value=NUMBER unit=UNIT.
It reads value=88 unit=%
